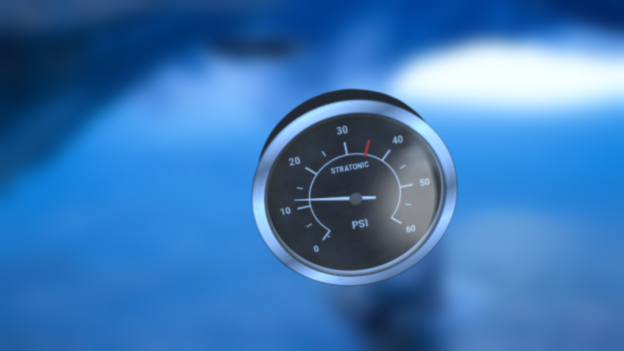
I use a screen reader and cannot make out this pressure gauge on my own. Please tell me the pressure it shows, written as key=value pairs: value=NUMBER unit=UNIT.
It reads value=12.5 unit=psi
